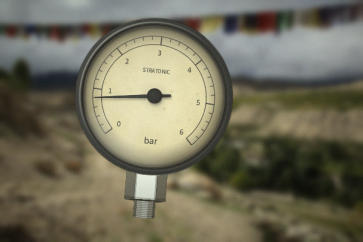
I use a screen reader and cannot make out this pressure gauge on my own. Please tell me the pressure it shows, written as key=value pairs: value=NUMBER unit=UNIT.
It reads value=0.8 unit=bar
